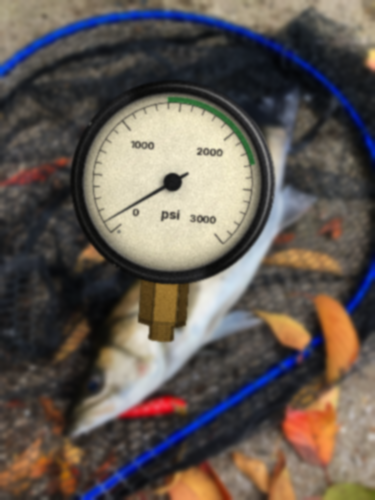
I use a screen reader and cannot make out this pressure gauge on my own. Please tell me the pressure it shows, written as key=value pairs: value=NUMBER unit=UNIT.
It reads value=100 unit=psi
